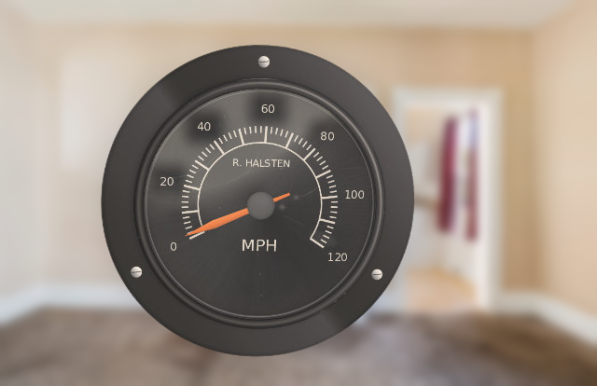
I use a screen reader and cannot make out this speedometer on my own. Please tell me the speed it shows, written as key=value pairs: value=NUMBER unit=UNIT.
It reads value=2 unit=mph
